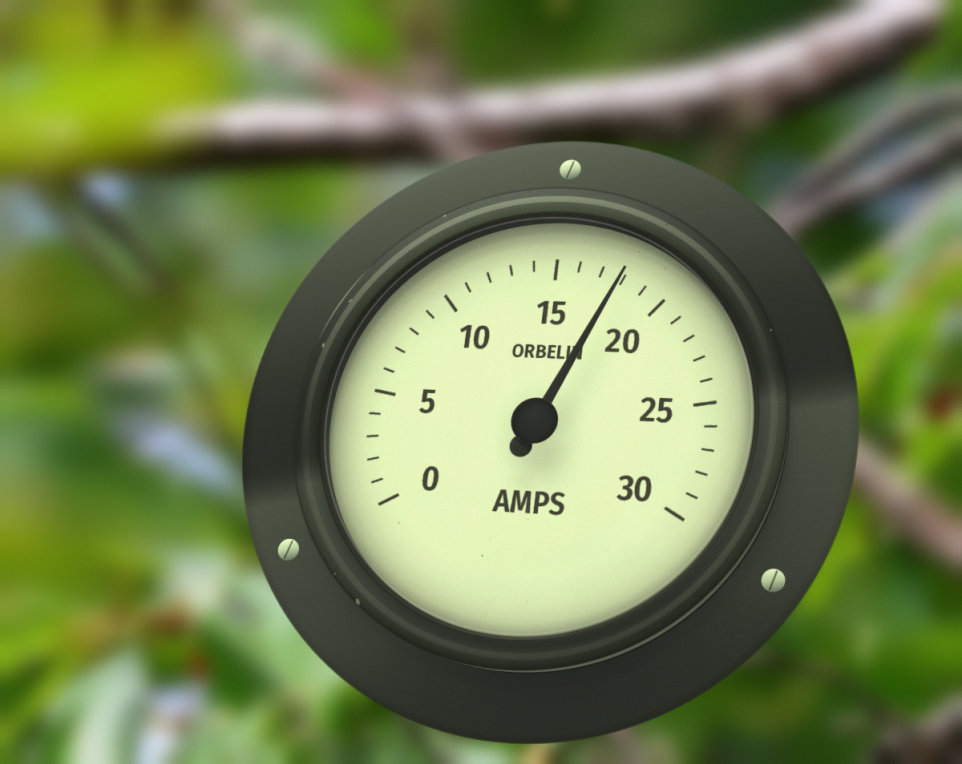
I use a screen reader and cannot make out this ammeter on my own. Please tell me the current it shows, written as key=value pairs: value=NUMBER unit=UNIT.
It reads value=18 unit=A
